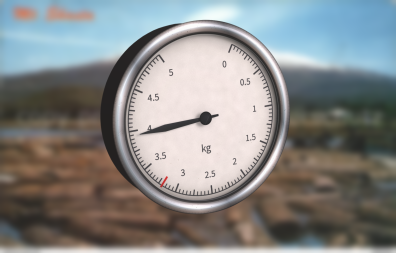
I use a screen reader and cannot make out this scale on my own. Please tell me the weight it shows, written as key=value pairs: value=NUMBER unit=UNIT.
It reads value=3.95 unit=kg
